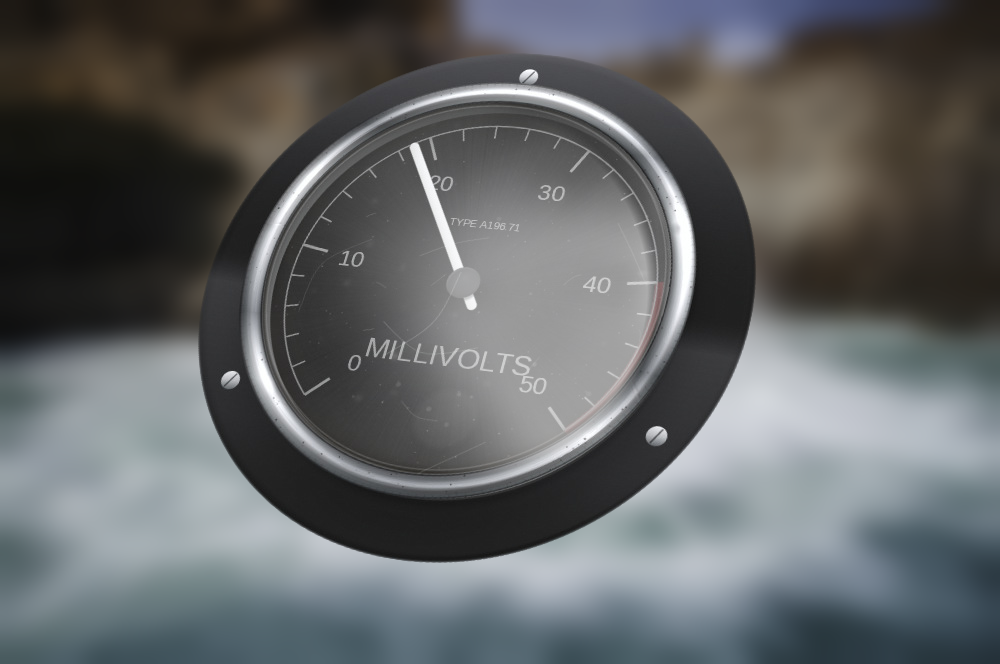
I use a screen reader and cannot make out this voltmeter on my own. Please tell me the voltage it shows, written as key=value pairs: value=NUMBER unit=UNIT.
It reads value=19 unit=mV
